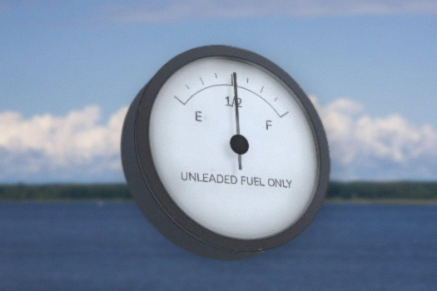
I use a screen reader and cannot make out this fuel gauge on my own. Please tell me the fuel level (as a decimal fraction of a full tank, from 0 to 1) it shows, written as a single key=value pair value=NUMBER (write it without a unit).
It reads value=0.5
